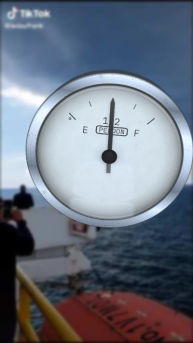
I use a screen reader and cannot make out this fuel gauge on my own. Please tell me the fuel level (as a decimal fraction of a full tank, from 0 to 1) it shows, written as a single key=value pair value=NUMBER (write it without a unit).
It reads value=0.5
